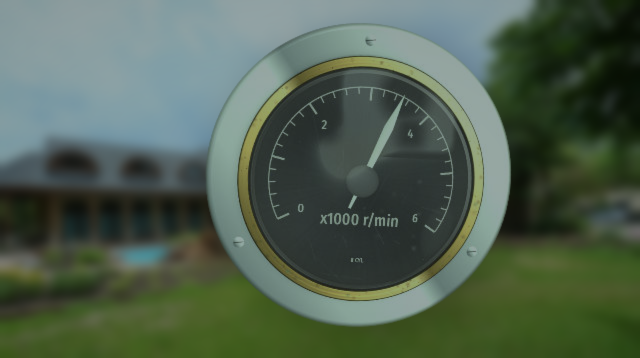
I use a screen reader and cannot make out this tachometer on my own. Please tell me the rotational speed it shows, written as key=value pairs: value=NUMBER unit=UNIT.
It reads value=3500 unit=rpm
